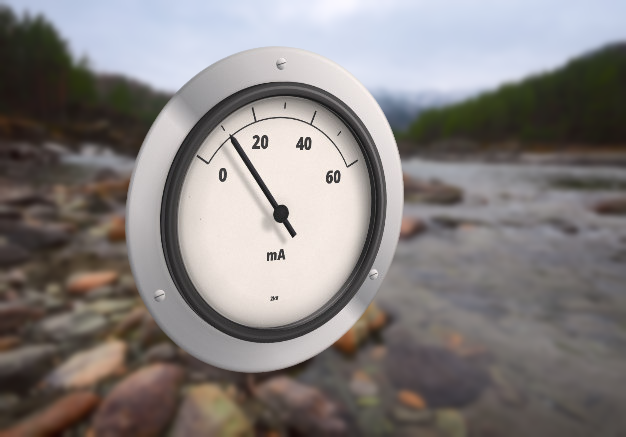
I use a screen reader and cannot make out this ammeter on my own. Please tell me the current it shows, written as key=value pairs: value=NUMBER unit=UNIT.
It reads value=10 unit=mA
